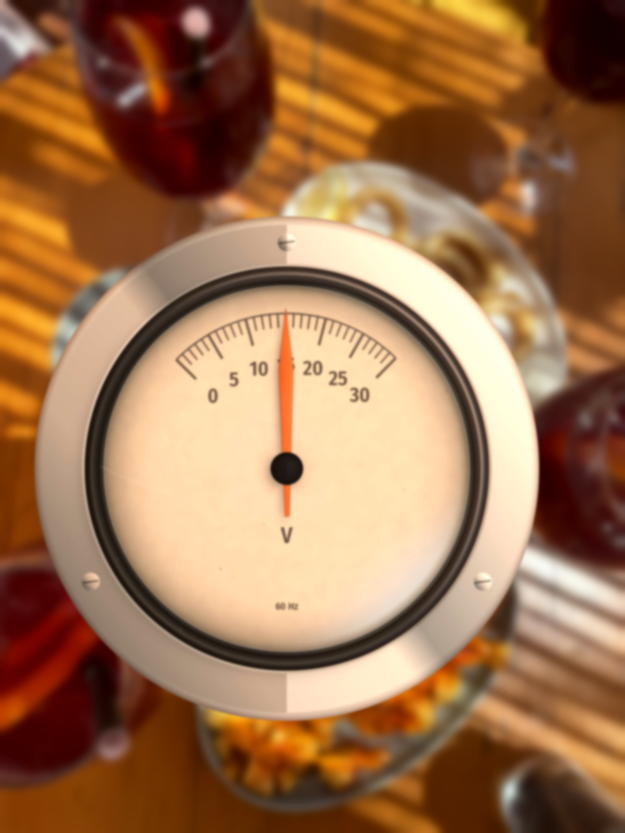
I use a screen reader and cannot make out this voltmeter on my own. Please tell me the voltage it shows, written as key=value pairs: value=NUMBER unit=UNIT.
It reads value=15 unit=V
